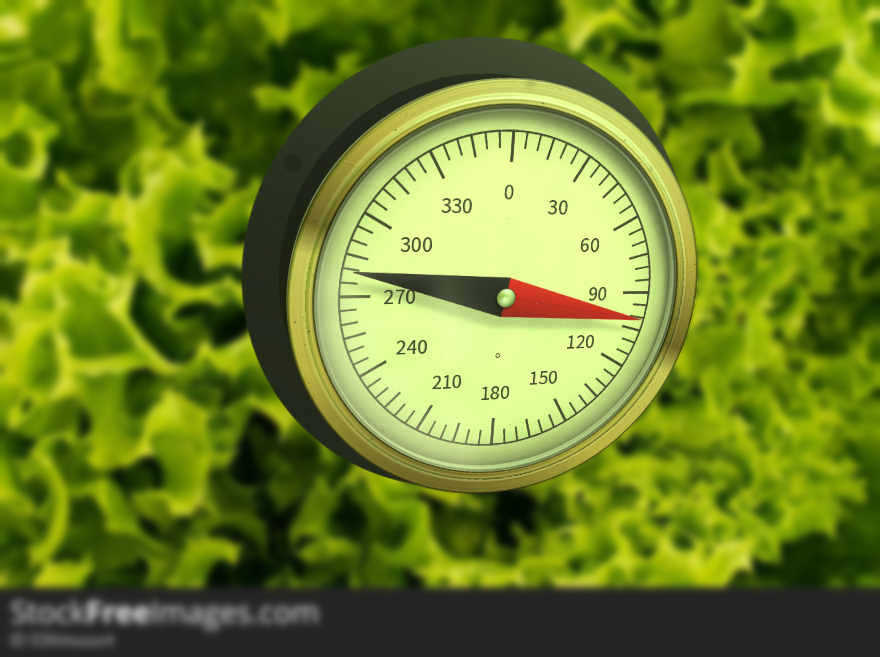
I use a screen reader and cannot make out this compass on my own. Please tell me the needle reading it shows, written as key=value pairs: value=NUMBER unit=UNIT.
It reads value=100 unit=°
